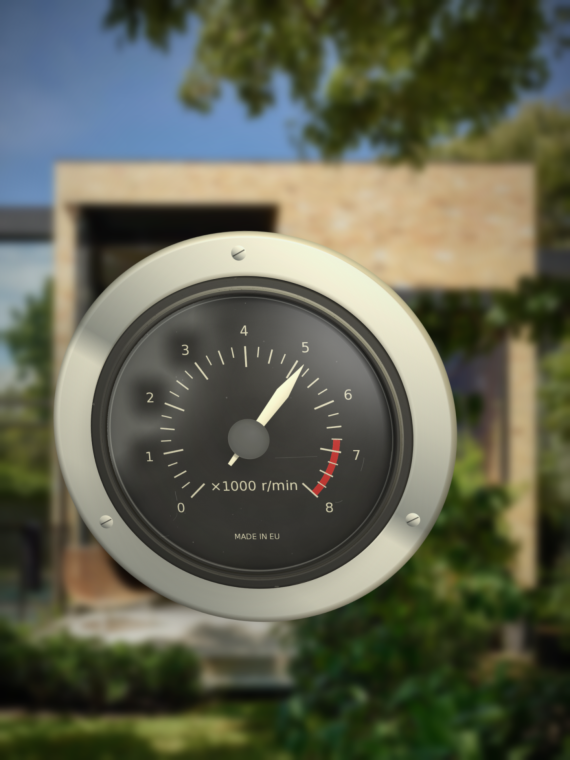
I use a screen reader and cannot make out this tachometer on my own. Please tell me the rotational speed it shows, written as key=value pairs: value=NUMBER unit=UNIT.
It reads value=5125 unit=rpm
